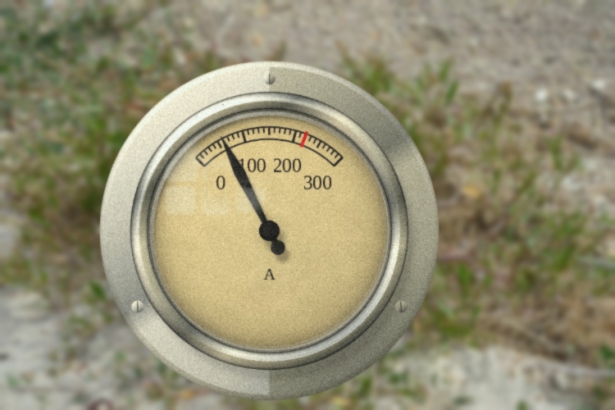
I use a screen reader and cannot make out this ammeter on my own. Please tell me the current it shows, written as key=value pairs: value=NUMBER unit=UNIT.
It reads value=60 unit=A
